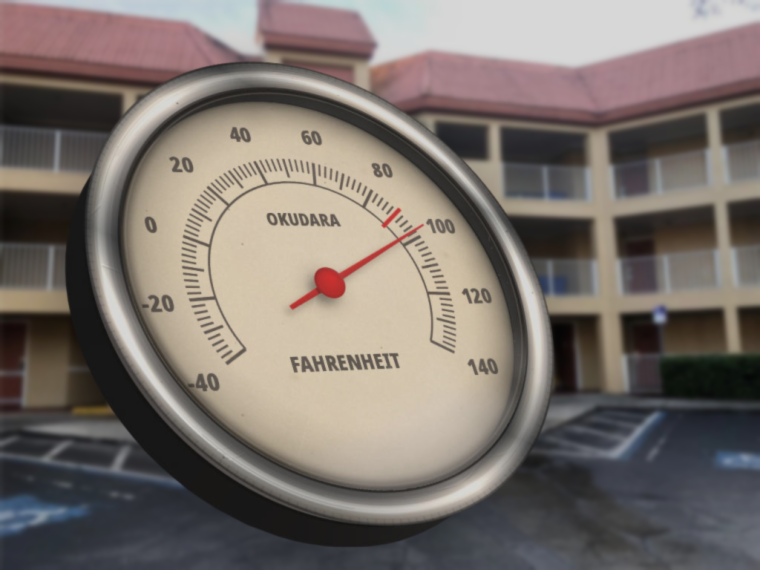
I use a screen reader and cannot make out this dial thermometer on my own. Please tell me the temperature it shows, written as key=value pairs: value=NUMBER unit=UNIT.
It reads value=98 unit=°F
